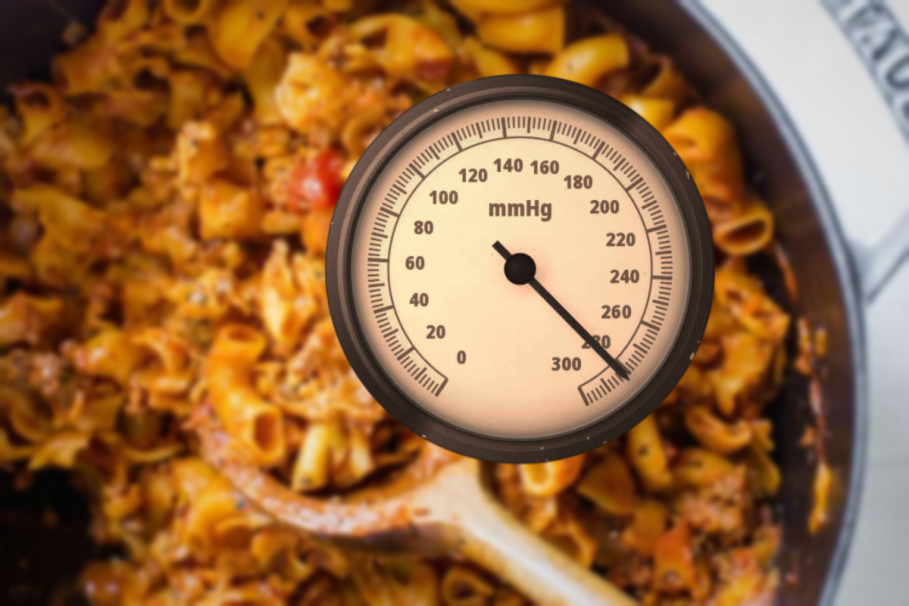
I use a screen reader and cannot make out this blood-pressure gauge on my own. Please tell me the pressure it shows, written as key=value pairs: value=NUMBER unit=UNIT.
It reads value=282 unit=mmHg
